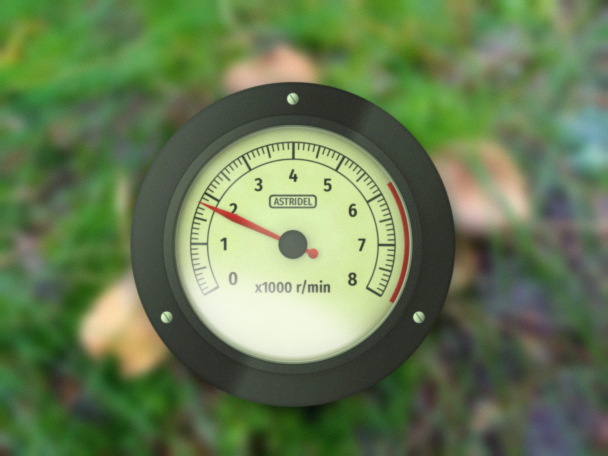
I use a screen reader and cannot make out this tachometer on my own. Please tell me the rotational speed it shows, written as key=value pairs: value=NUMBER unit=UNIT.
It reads value=1800 unit=rpm
